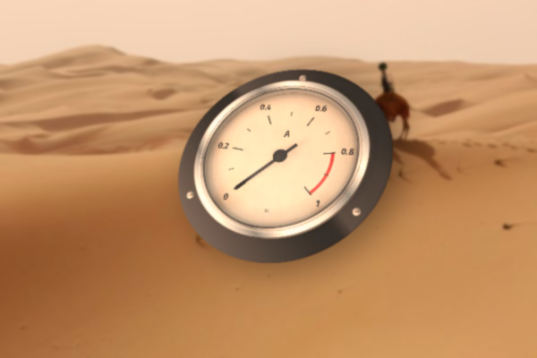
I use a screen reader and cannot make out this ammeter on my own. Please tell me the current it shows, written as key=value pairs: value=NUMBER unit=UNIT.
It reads value=0 unit=A
